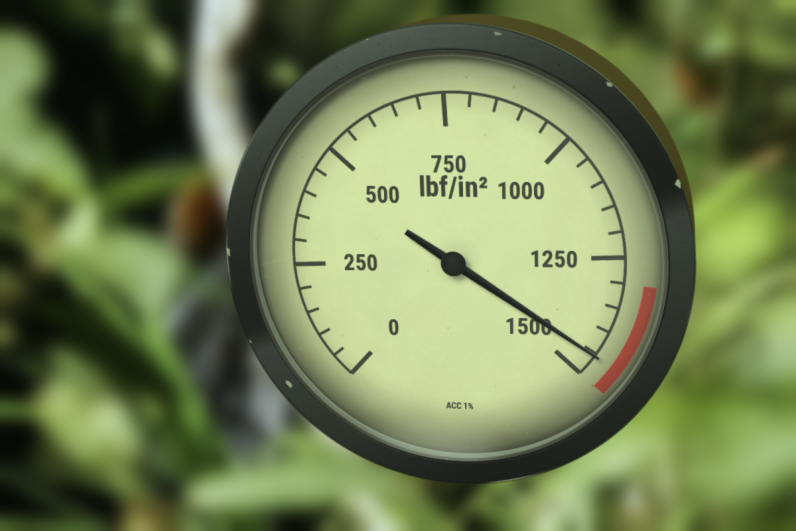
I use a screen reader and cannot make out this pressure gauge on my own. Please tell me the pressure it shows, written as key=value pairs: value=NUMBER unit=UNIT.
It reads value=1450 unit=psi
